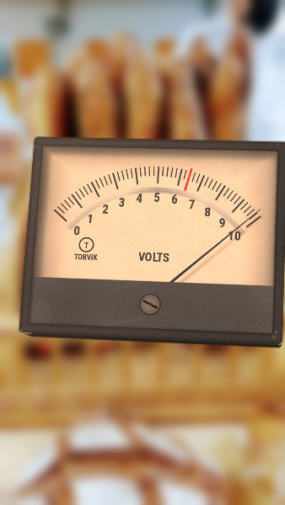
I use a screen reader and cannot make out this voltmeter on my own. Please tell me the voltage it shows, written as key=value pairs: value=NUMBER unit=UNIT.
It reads value=9.8 unit=V
